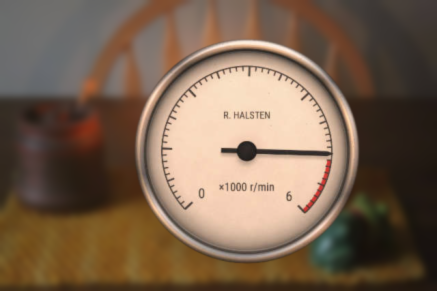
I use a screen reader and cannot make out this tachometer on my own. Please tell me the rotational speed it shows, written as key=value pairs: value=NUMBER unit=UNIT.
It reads value=5000 unit=rpm
